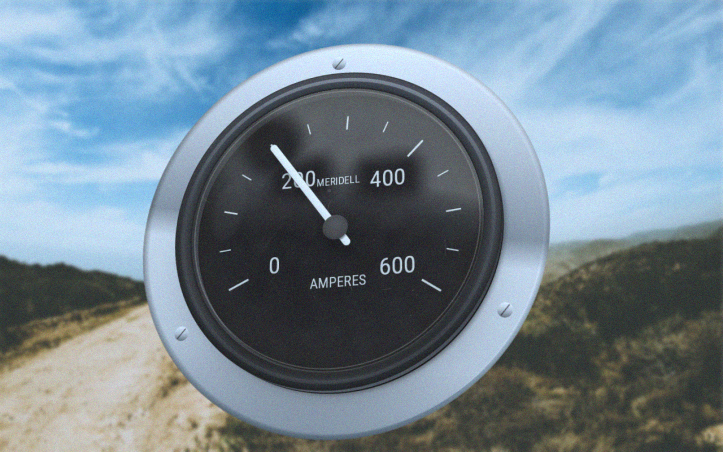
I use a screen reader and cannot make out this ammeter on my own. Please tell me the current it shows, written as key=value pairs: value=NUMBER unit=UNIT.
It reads value=200 unit=A
